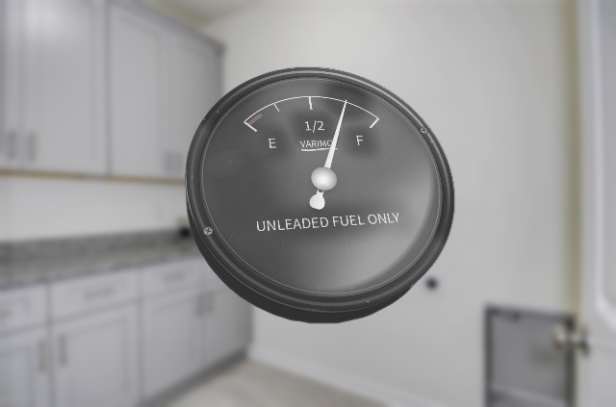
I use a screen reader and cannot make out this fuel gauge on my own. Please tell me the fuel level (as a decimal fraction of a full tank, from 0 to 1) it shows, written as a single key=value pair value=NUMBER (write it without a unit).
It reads value=0.75
